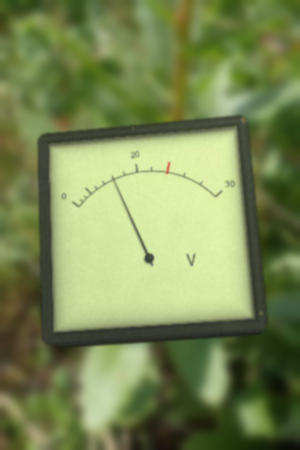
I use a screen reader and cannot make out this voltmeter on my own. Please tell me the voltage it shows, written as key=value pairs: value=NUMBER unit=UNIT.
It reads value=16 unit=V
